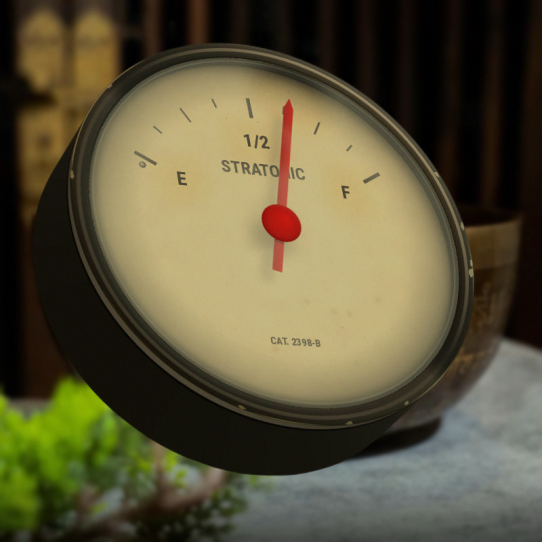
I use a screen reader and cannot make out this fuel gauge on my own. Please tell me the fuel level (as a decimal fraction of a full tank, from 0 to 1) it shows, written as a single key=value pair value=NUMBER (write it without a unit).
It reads value=0.625
